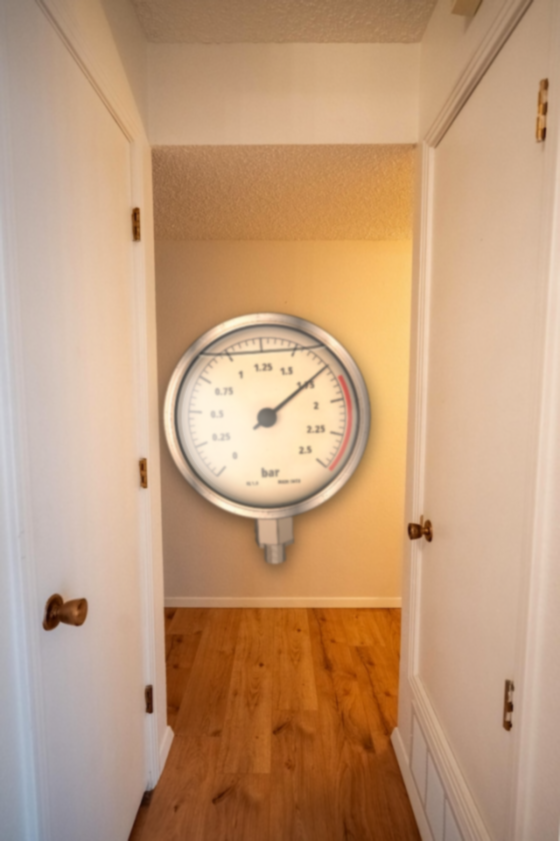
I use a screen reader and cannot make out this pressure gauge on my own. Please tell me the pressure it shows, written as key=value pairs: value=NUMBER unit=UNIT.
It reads value=1.75 unit=bar
